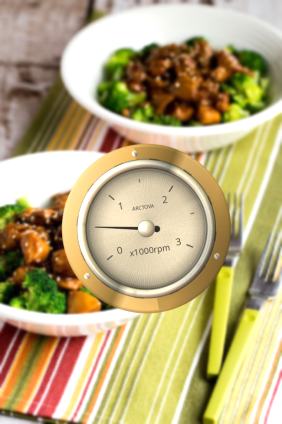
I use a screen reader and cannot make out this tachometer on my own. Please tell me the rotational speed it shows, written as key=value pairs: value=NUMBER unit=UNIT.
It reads value=500 unit=rpm
